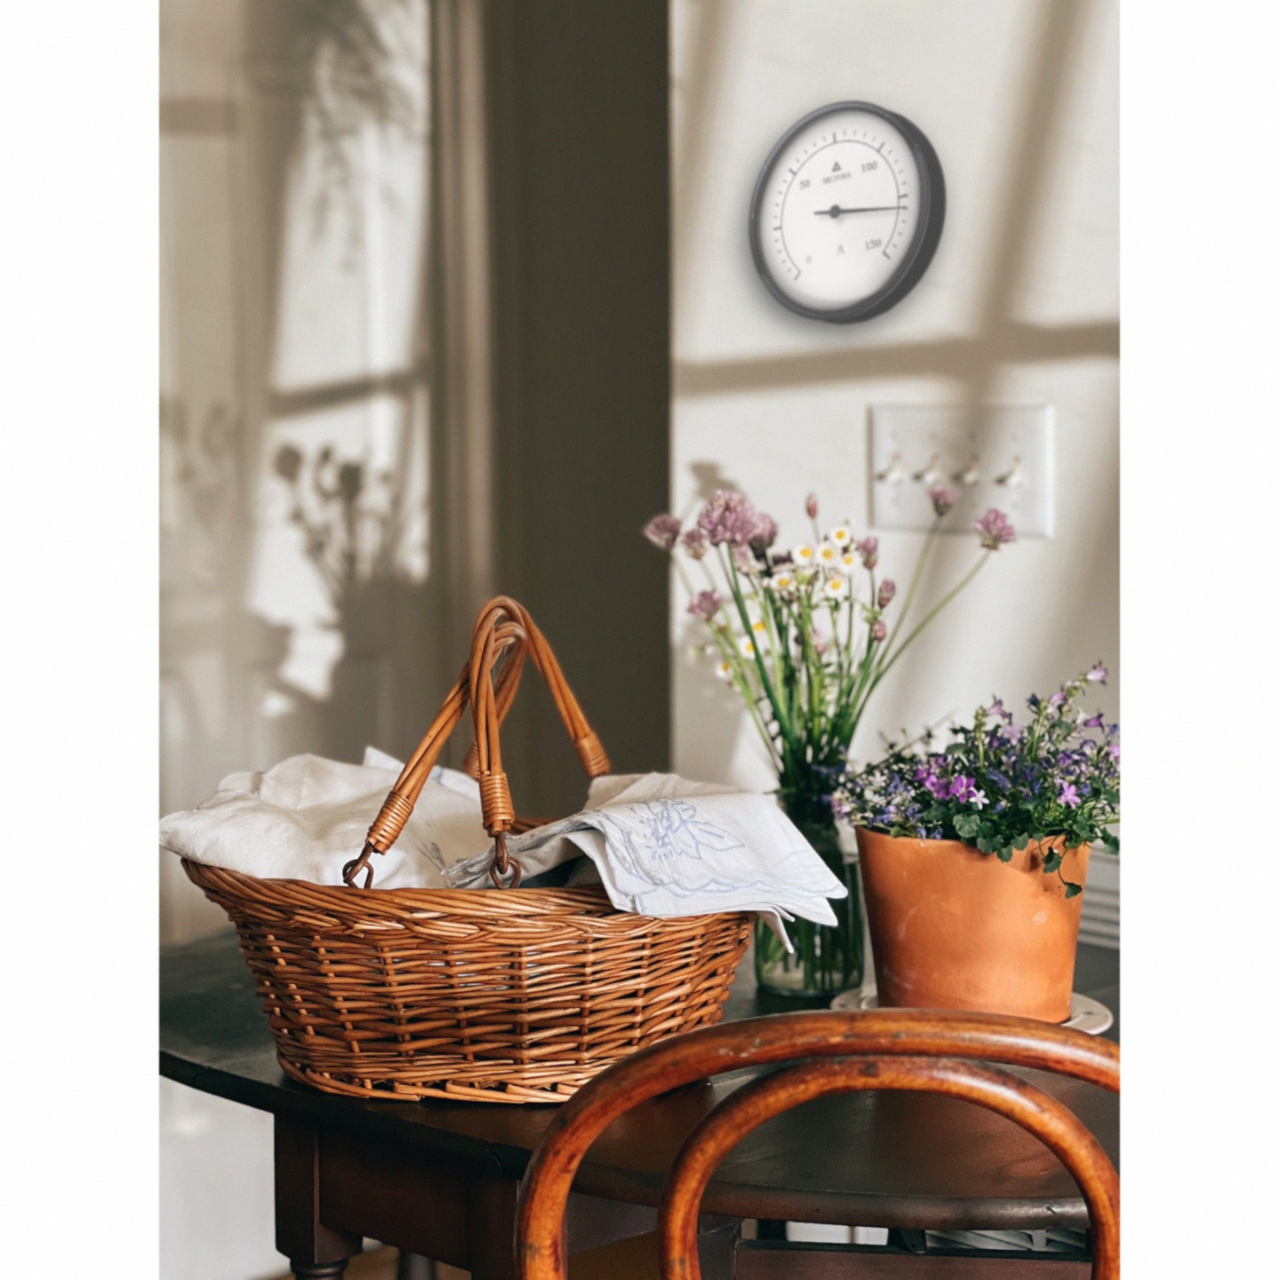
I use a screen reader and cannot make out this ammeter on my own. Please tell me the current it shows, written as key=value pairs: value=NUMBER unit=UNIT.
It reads value=130 unit=A
